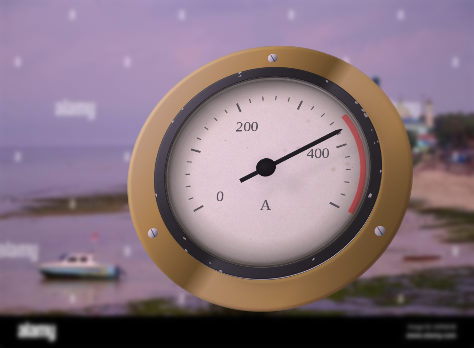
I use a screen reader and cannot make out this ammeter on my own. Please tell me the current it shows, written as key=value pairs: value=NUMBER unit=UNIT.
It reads value=380 unit=A
